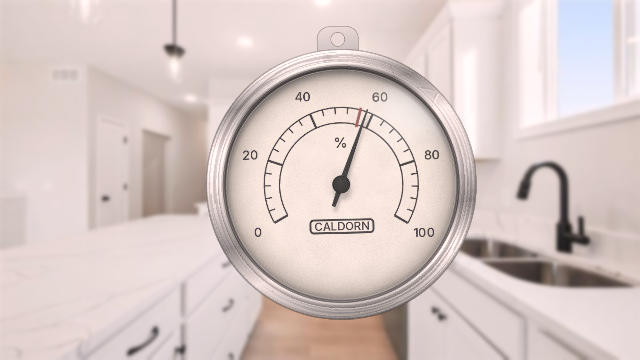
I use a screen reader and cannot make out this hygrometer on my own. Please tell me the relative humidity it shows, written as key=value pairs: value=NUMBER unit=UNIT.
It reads value=58 unit=%
